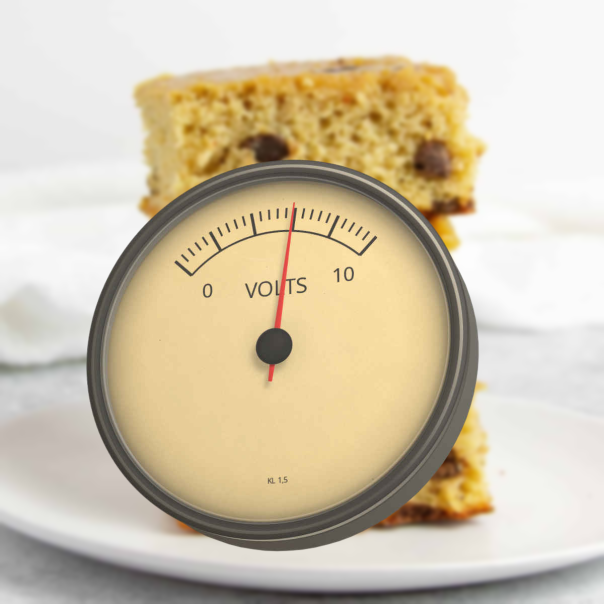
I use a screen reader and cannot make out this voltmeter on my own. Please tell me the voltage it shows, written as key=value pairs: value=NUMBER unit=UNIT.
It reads value=6 unit=V
